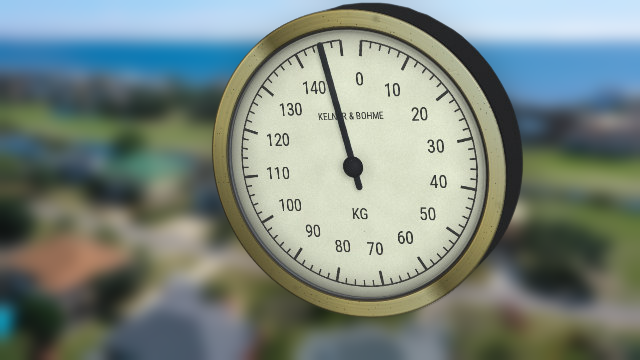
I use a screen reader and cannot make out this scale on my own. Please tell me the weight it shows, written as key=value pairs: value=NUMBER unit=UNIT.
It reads value=146 unit=kg
